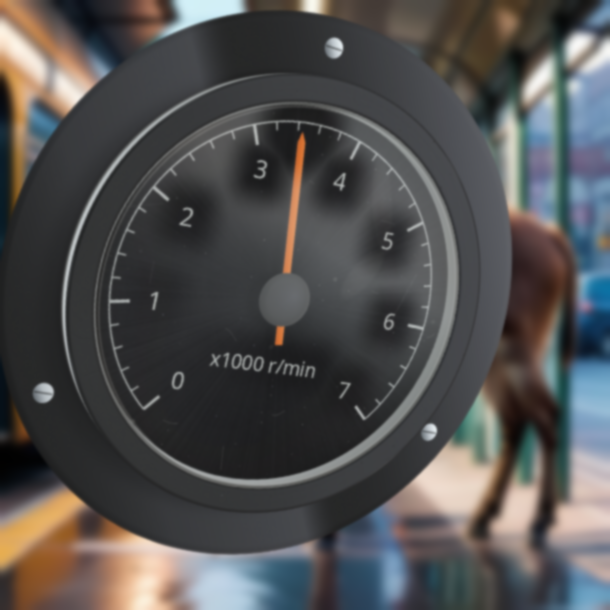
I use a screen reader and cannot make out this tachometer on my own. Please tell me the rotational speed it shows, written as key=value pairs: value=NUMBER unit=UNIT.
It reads value=3400 unit=rpm
